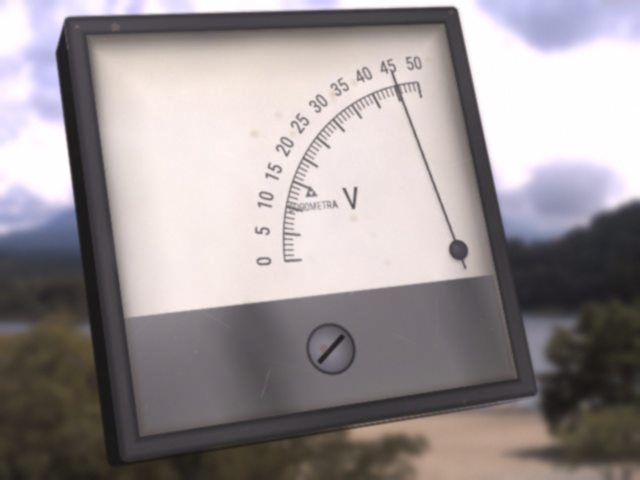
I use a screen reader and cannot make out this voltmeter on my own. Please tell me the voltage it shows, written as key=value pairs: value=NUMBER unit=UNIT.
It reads value=45 unit=V
